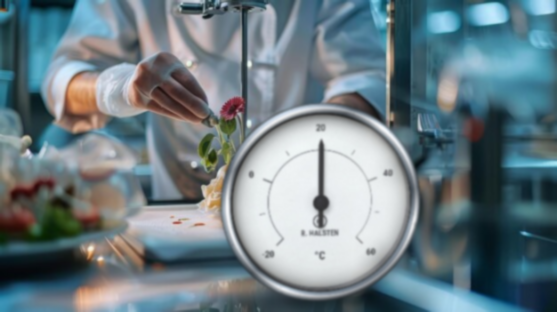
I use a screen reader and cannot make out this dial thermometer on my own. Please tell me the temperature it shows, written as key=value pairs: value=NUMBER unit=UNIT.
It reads value=20 unit=°C
